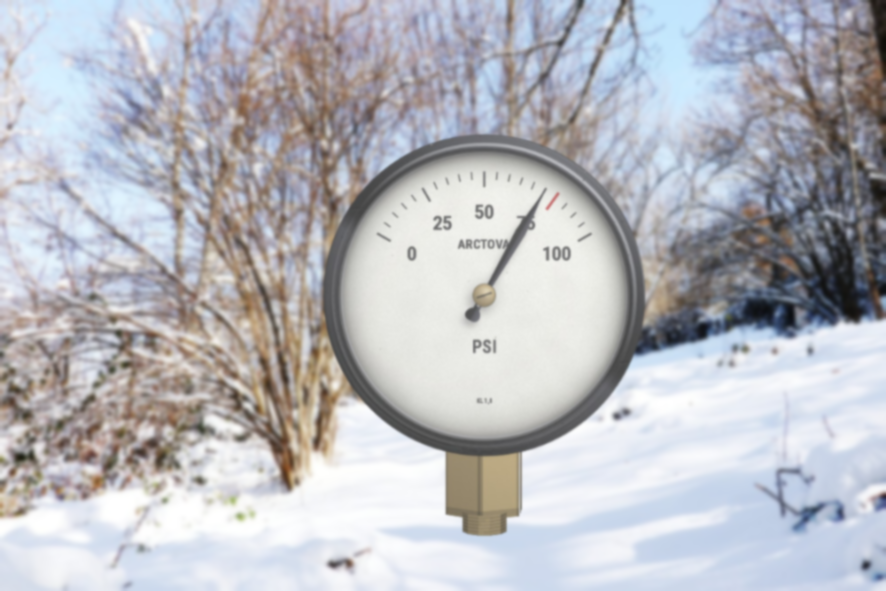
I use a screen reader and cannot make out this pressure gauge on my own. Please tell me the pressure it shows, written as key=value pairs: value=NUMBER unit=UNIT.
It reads value=75 unit=psi
